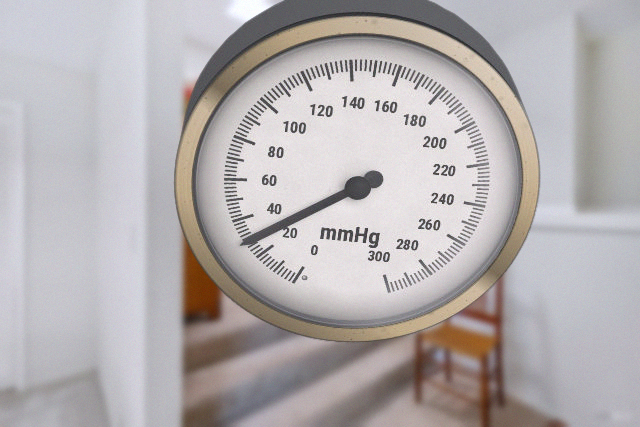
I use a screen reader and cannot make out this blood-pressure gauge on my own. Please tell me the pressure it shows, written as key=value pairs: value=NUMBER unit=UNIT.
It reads value=30 unit=mmHg
